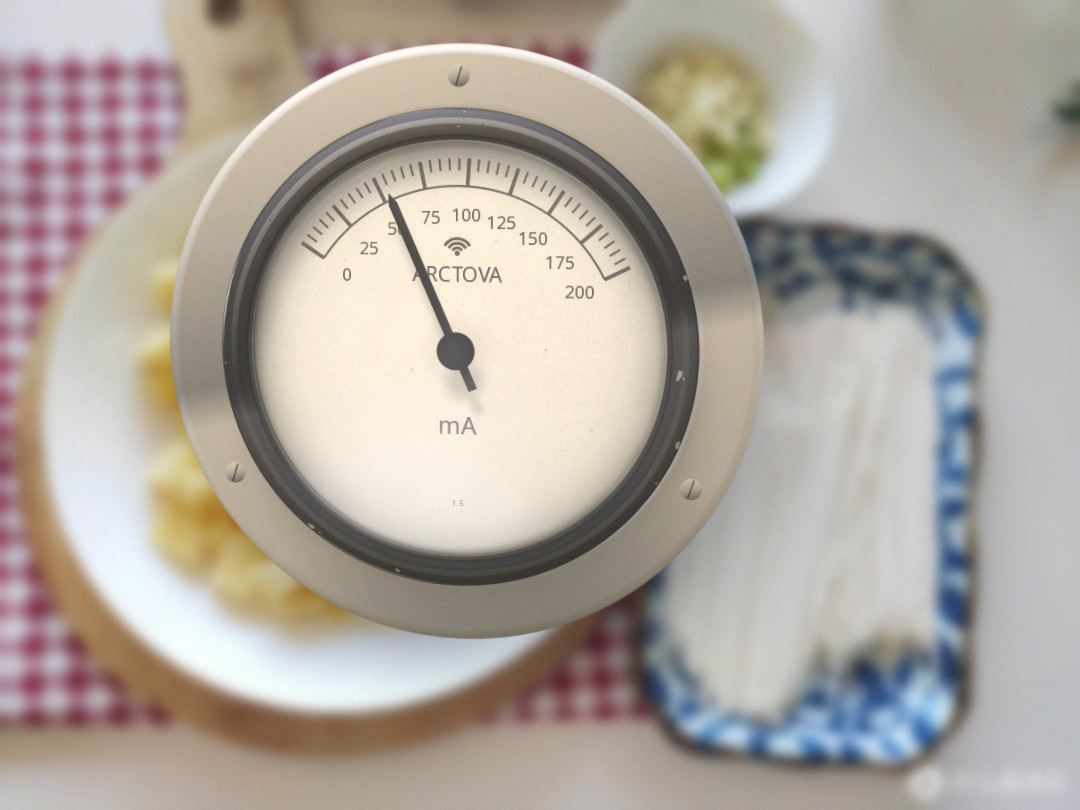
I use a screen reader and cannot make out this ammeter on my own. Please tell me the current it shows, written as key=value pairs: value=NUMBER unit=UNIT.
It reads value=55 unit=mA
